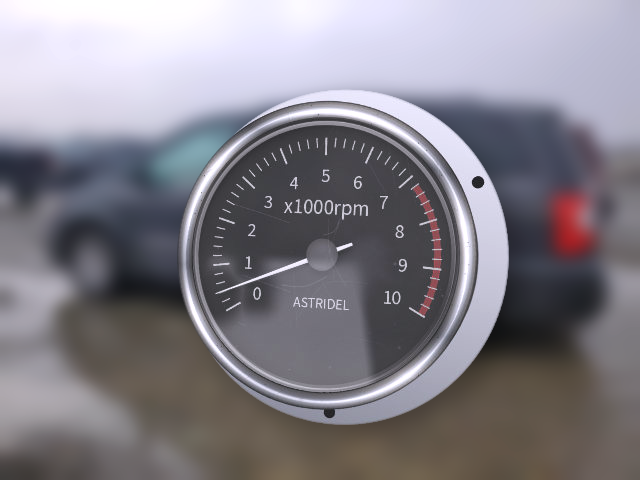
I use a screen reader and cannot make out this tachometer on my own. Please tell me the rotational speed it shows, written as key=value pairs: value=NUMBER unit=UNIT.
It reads value=400 unit=rpm
